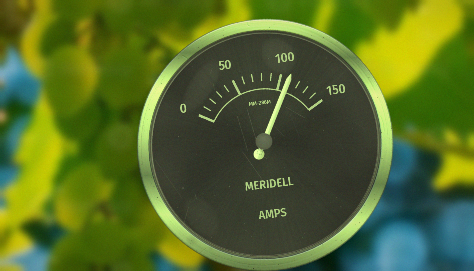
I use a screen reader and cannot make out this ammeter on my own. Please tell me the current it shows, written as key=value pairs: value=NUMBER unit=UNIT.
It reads value=110 unit=A
